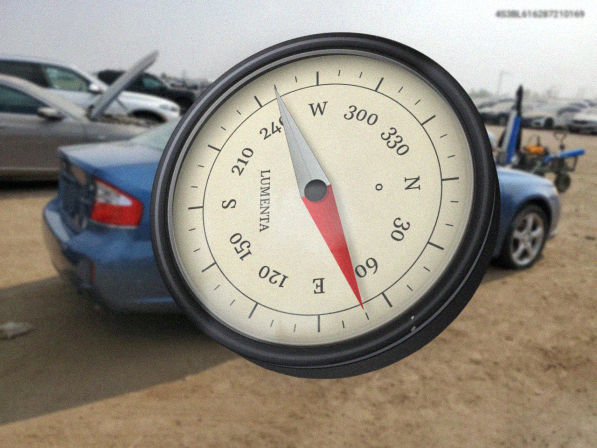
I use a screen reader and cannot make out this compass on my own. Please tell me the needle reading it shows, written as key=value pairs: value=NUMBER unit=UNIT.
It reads value=70 unit=°
